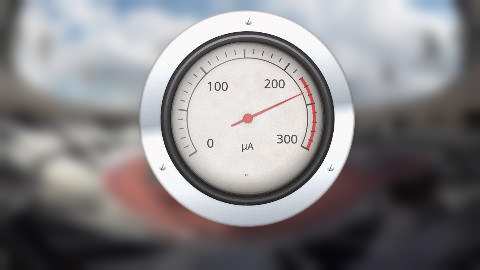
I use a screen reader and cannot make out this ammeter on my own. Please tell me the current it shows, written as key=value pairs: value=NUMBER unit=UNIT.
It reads value=235 unit=µA
